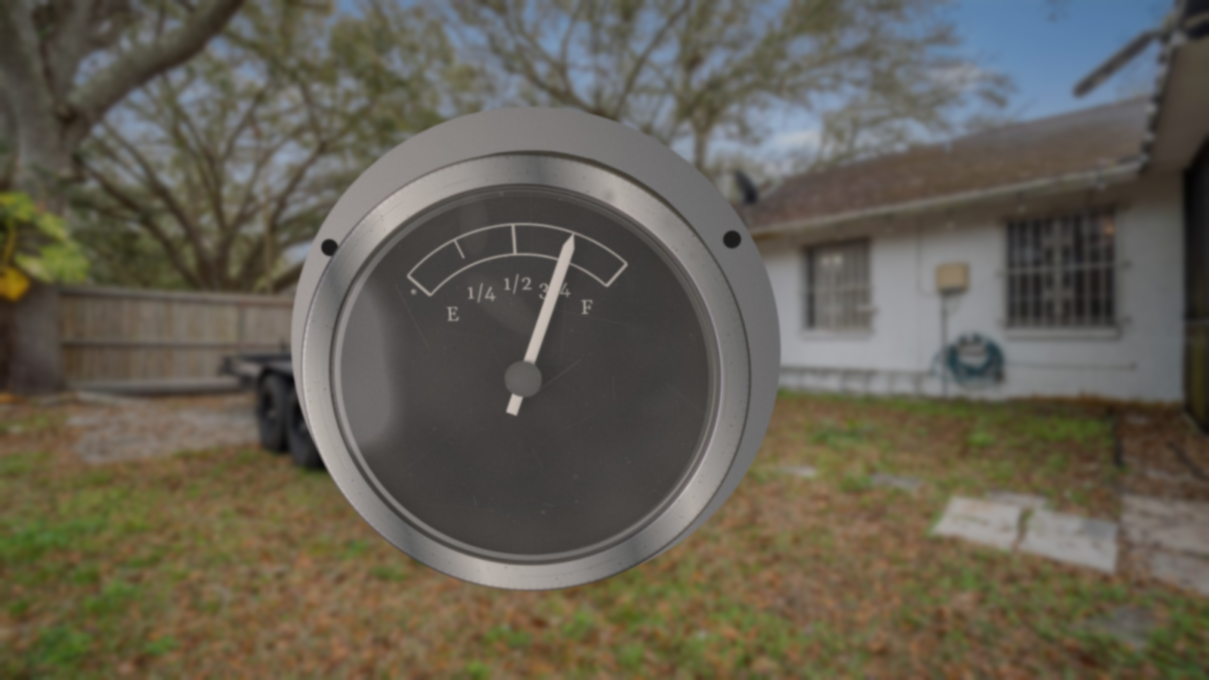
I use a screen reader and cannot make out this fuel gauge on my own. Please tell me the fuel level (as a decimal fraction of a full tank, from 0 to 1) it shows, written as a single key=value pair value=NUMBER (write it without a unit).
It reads value=0.75
